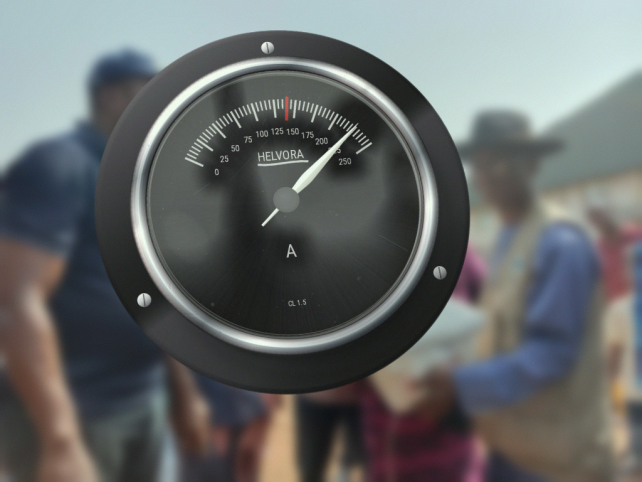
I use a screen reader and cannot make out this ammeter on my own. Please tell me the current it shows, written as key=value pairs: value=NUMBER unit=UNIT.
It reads value=225 unit=A
